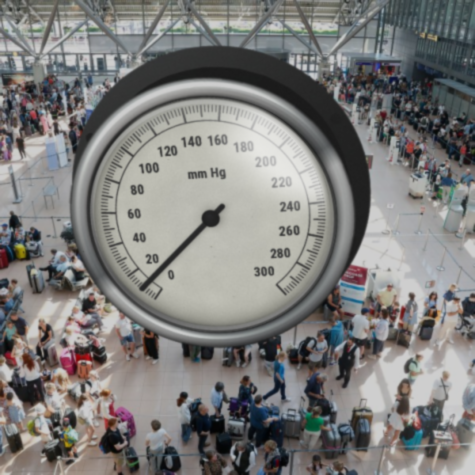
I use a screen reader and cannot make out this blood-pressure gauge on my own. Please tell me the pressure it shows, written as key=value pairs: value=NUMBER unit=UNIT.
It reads value=10 unit=mmHg
